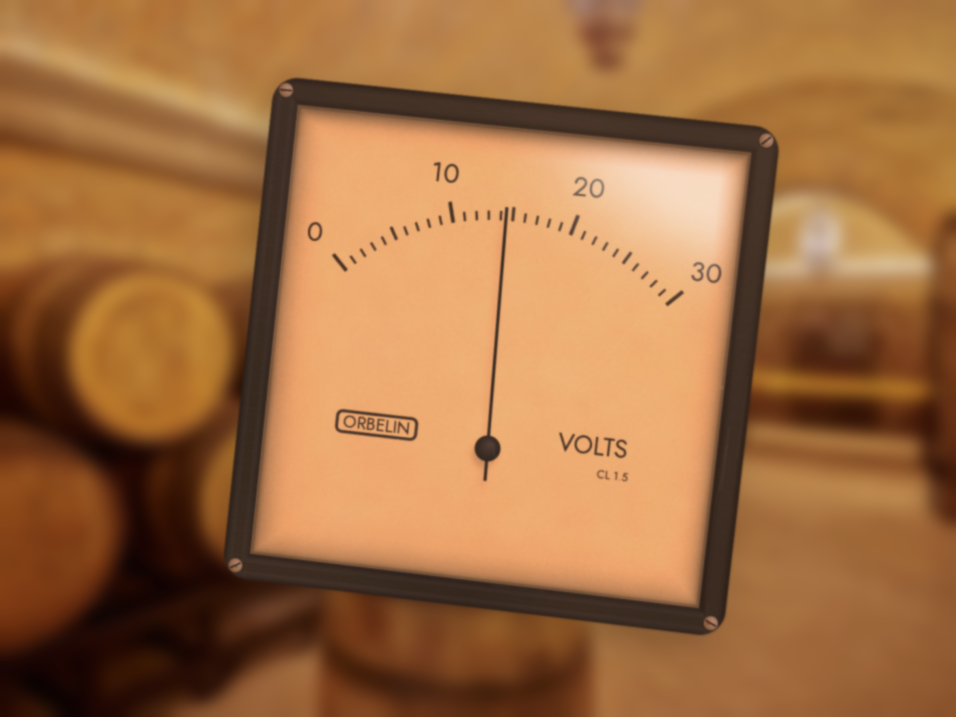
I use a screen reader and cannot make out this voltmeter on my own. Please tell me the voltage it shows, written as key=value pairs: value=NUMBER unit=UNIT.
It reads value=14.5 unit=V
